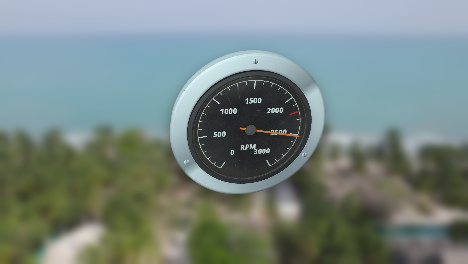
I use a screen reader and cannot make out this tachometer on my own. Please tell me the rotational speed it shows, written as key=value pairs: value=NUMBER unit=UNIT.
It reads value=2500 unit=rpm
